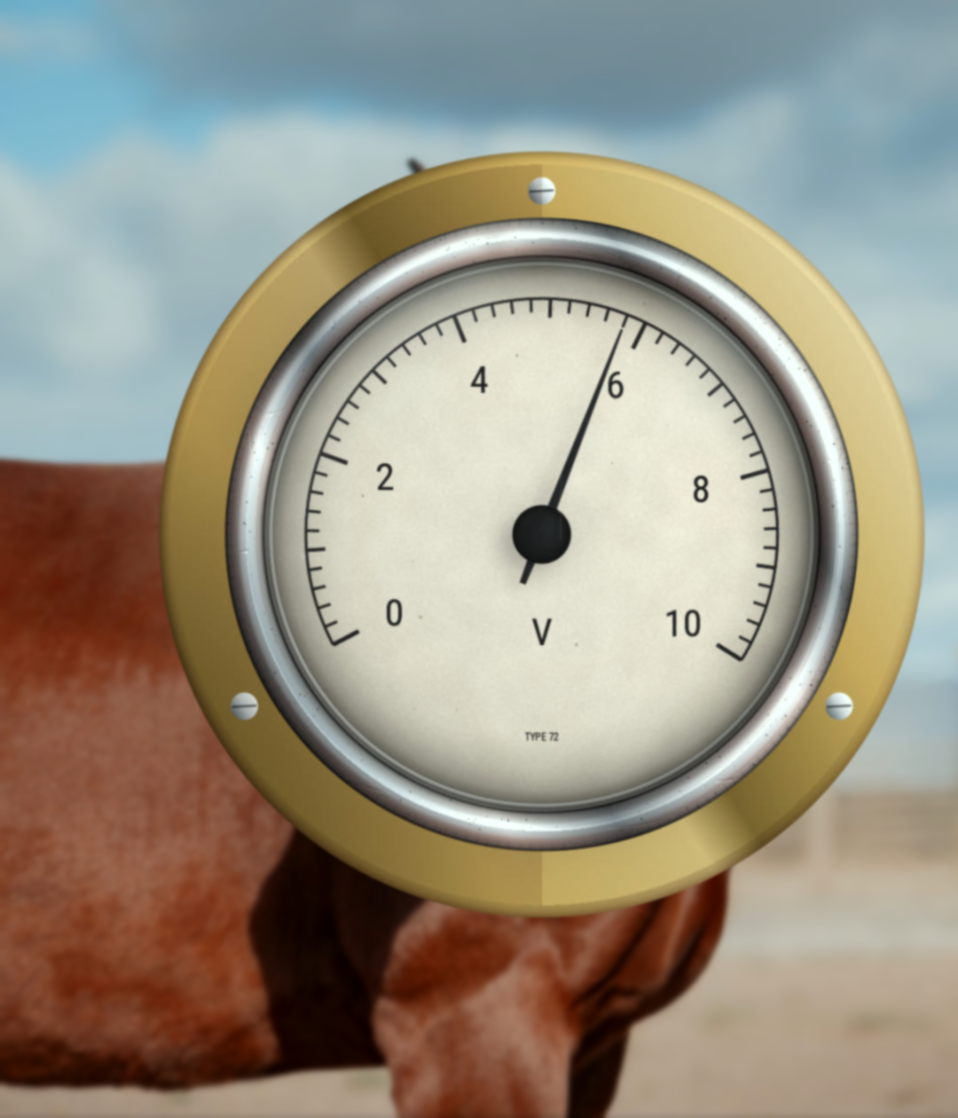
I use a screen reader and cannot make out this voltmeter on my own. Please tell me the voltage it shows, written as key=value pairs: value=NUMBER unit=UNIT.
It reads value=5.8 unit=V
